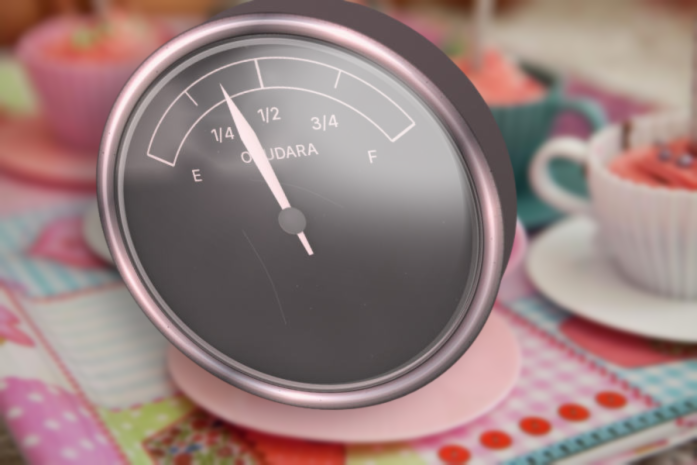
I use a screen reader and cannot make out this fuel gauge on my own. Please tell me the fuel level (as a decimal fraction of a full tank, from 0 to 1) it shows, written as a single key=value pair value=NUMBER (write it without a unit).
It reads value=0.375
